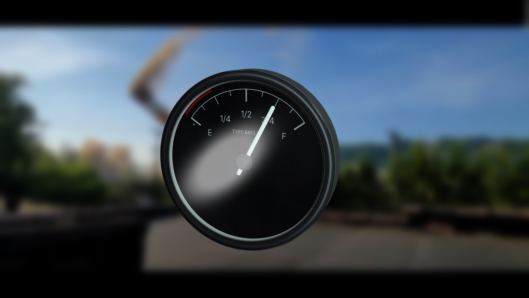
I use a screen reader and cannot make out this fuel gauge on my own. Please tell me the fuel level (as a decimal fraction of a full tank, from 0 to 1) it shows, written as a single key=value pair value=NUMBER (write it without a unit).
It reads value=0.75
